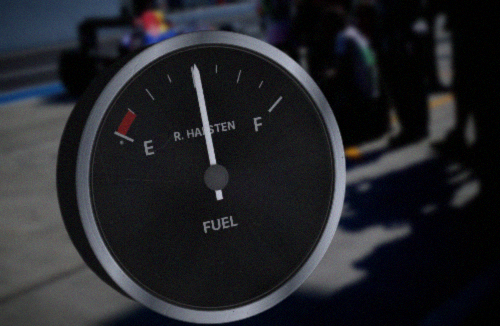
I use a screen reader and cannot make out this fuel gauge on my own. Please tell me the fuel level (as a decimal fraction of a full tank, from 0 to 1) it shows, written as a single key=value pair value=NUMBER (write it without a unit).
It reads value=0.5
